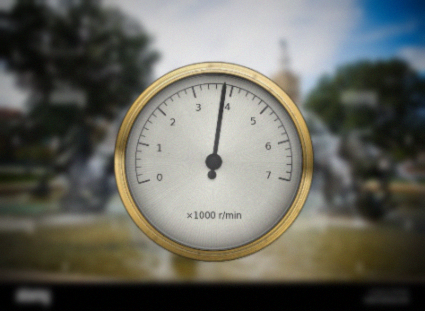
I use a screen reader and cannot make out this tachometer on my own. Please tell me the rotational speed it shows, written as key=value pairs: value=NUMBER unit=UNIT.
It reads value=3800 unit=rpm
